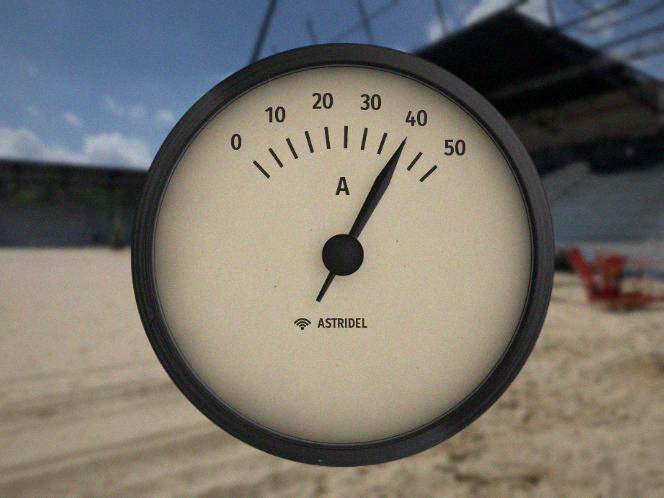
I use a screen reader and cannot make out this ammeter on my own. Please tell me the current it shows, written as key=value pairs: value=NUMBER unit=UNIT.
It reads value=40 unit=A
